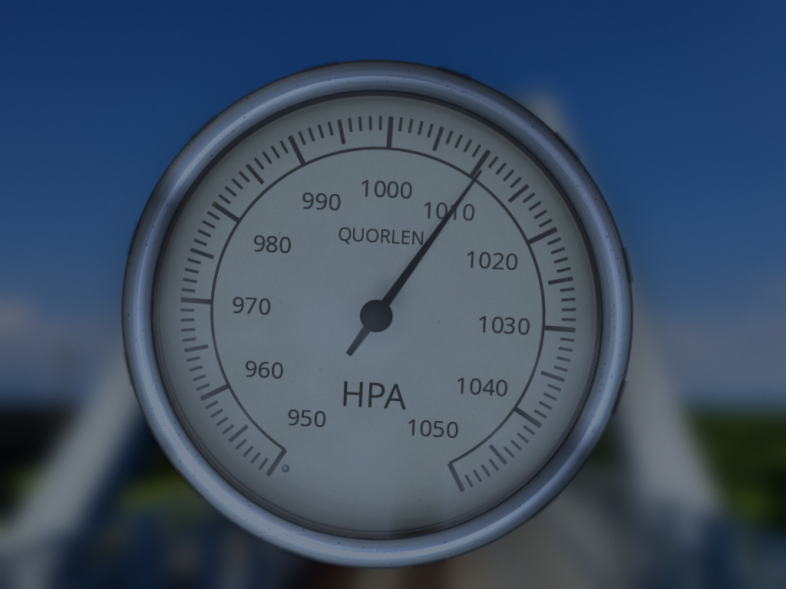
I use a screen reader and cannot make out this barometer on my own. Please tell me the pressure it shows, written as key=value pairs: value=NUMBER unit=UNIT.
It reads value=1010.5 unit=hPa
